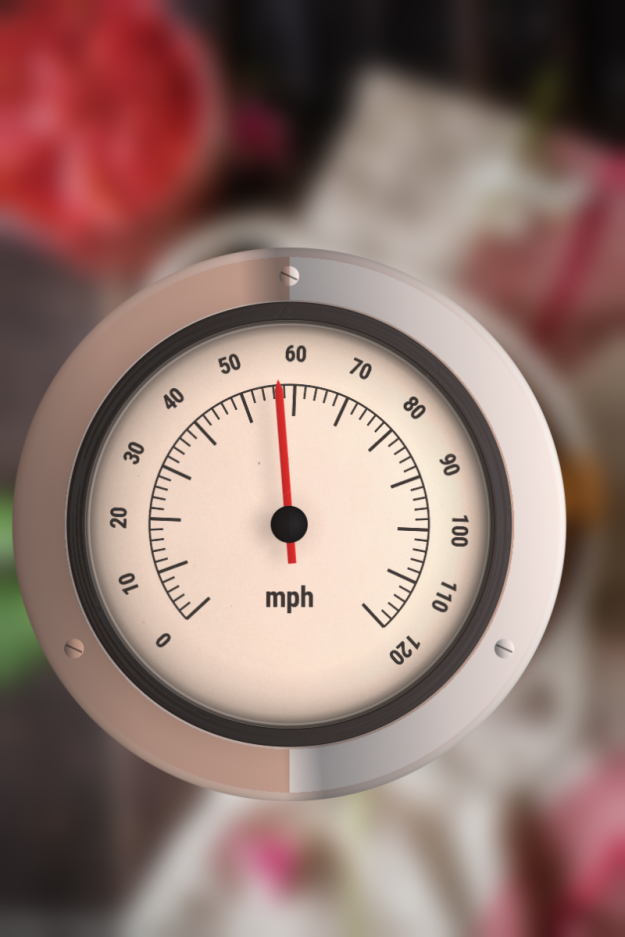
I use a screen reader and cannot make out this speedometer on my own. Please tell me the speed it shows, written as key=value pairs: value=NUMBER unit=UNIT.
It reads value=57 unit=mph
